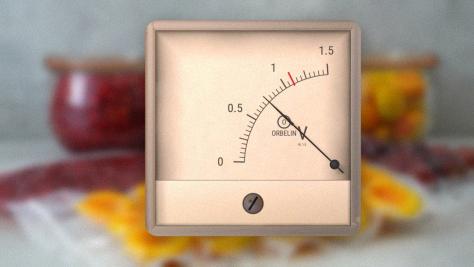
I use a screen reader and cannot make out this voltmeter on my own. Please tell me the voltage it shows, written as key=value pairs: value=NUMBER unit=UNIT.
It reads value=0.75 unit=V
